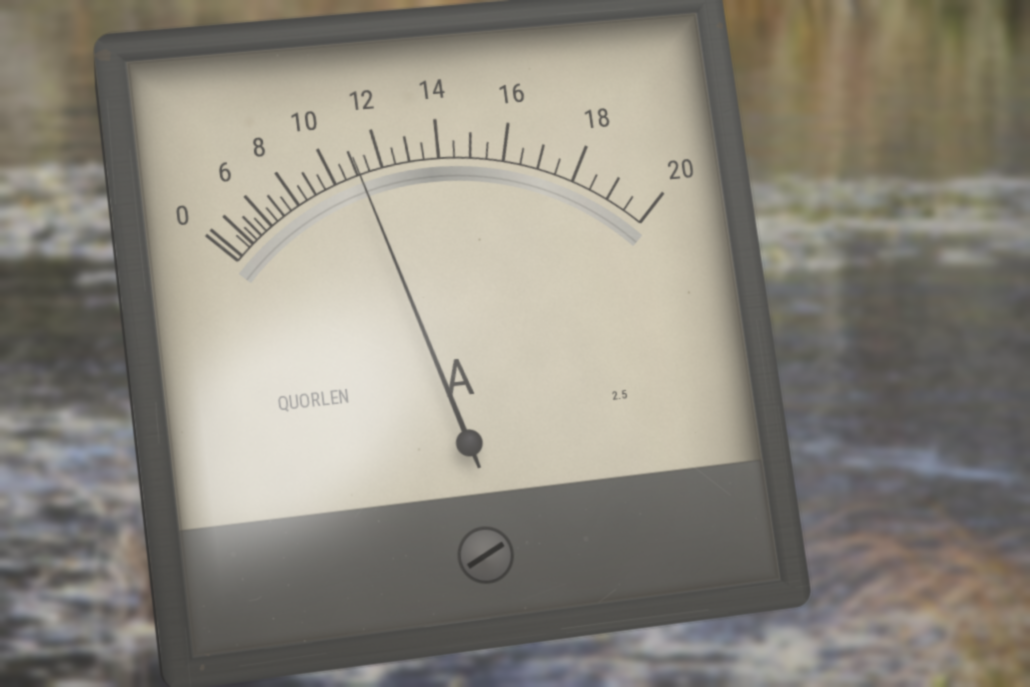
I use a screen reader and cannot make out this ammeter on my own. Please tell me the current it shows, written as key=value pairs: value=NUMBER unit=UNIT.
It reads value=11 unit=A
